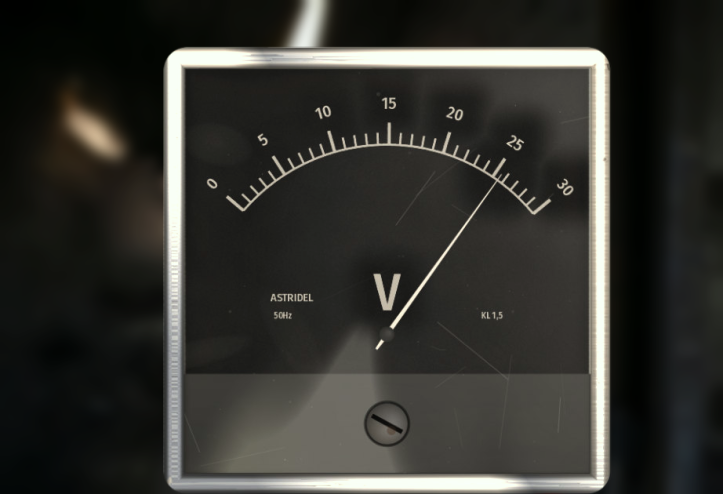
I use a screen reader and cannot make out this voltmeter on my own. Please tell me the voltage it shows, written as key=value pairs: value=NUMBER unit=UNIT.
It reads value=25.5 unit=V
